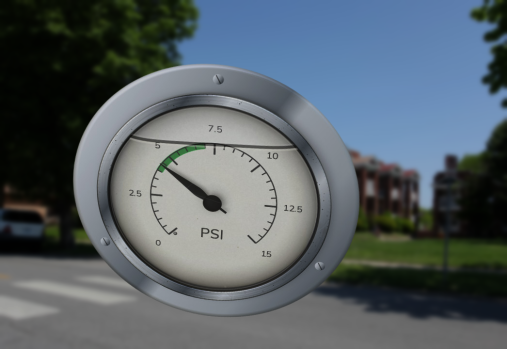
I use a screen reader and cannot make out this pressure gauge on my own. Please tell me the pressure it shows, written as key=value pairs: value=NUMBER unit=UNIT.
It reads value=4.5 unit=psi
